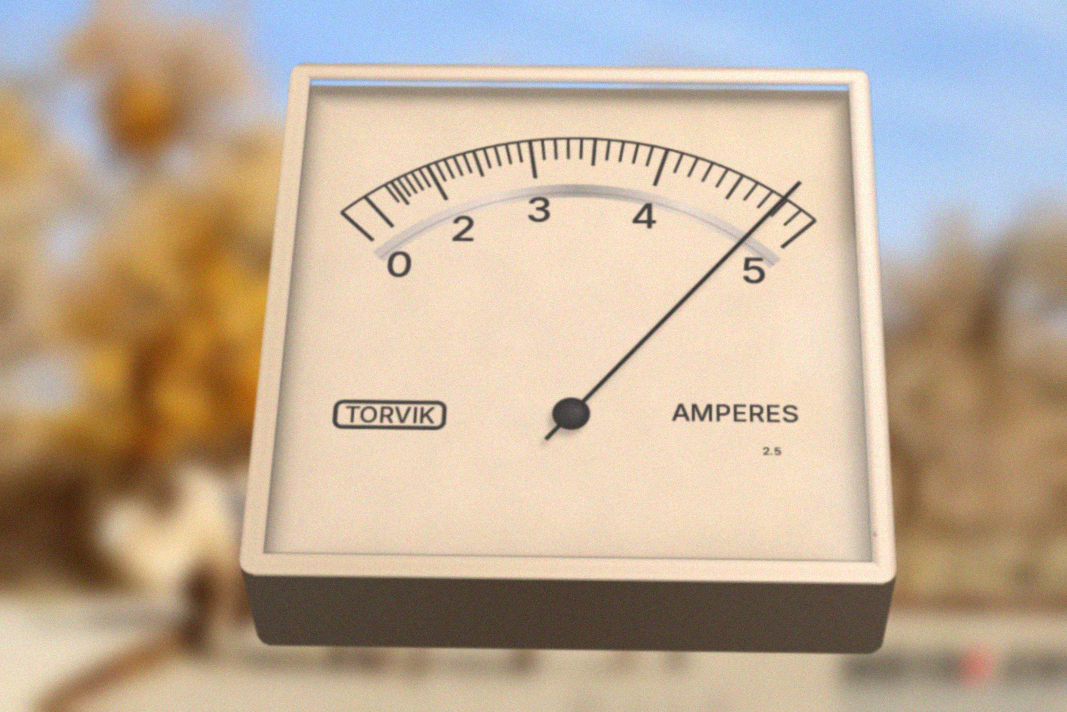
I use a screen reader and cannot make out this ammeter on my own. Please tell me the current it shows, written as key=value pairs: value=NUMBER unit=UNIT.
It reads value=4.8 unit=A
